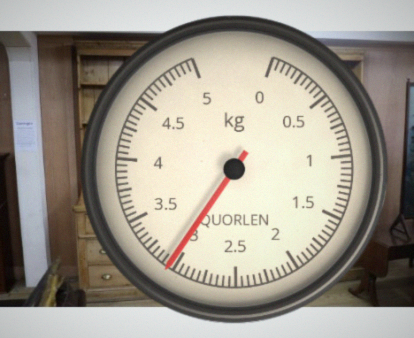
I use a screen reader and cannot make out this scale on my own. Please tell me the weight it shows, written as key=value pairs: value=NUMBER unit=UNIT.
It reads value=3.05 unit=kg
